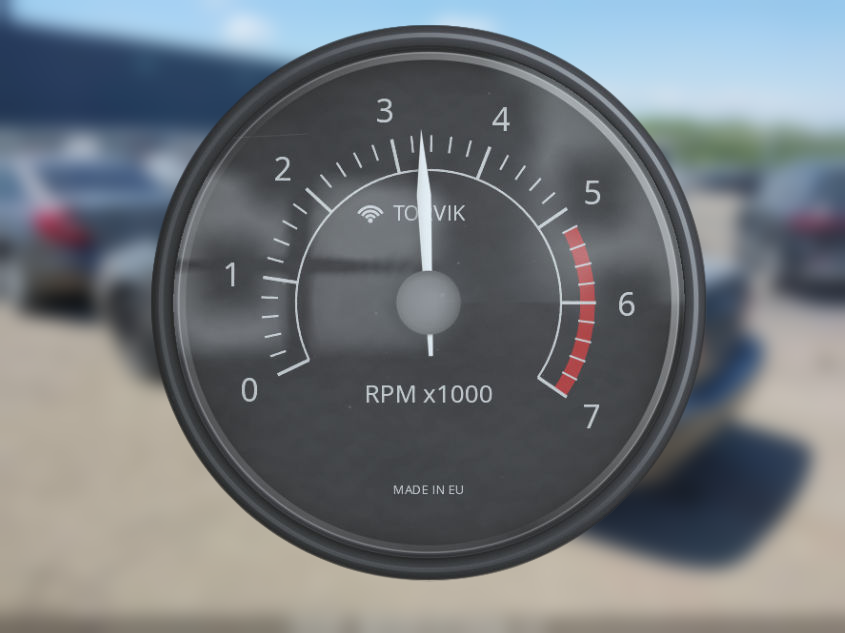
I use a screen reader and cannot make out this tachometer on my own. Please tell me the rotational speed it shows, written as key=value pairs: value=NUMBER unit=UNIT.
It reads value=3300 unit=rpm
